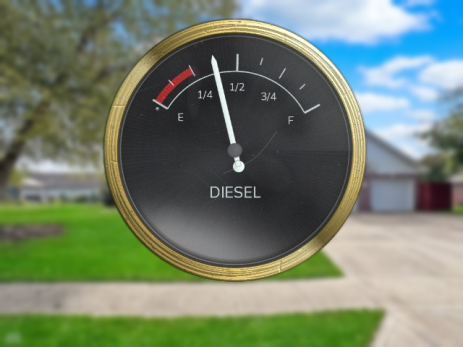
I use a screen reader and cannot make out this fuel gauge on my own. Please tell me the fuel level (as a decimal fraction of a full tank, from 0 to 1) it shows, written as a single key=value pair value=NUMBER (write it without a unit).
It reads value=0.375
